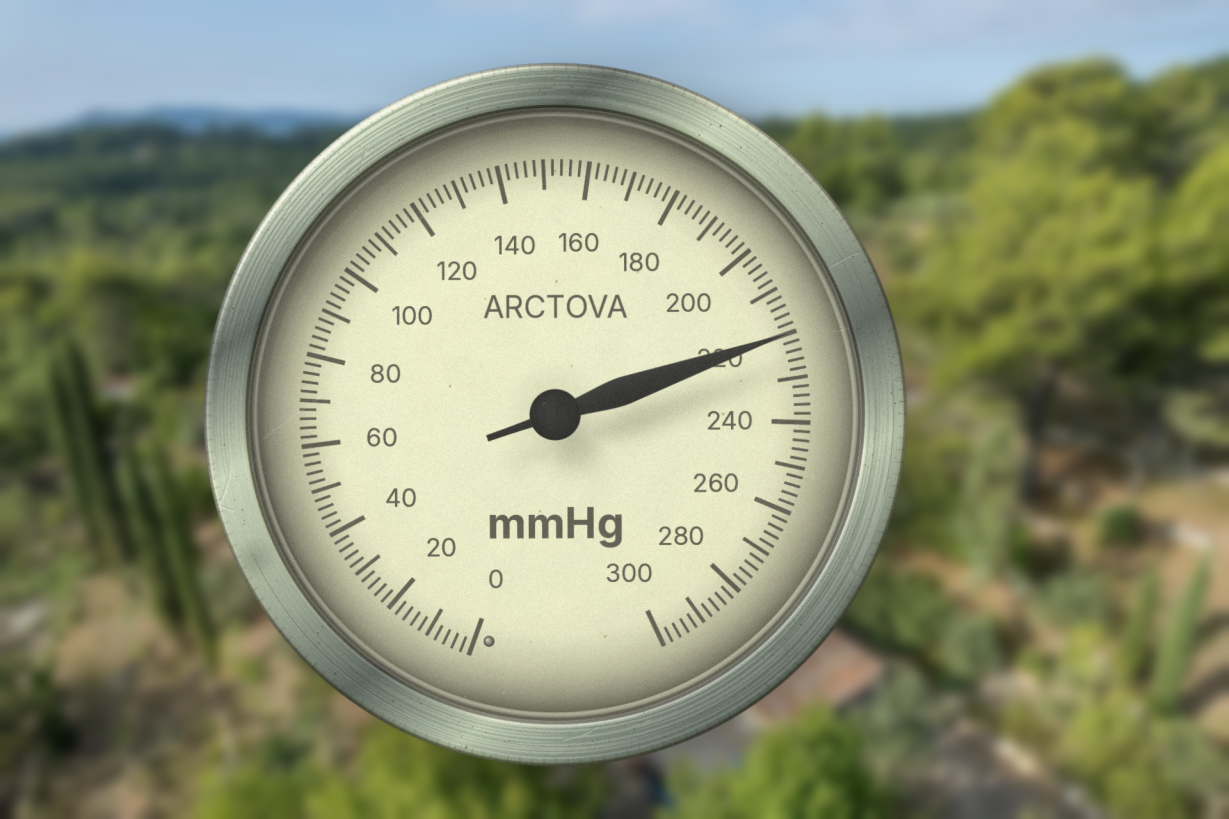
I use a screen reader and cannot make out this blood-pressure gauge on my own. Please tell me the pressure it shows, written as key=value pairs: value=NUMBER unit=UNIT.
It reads value=220 unit=mmHg
